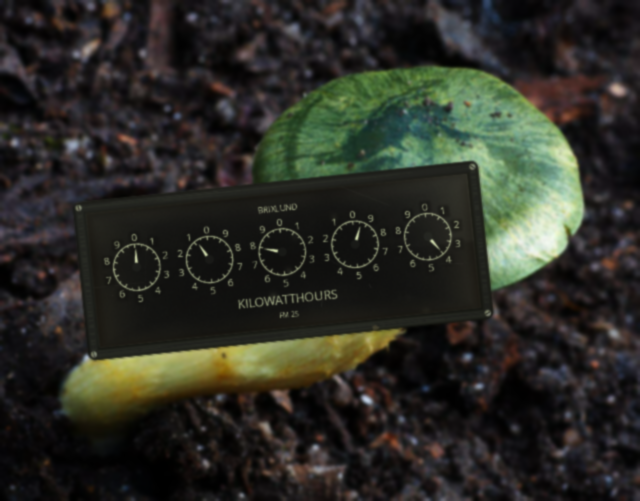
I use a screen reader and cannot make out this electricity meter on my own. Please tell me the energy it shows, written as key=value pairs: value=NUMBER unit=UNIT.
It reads value=794 unit=kWh
